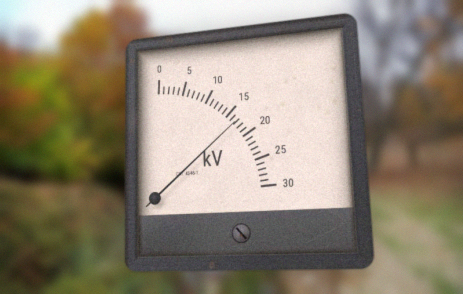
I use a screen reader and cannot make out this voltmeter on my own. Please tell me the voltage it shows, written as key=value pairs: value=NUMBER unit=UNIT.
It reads value=17 unit=kV
